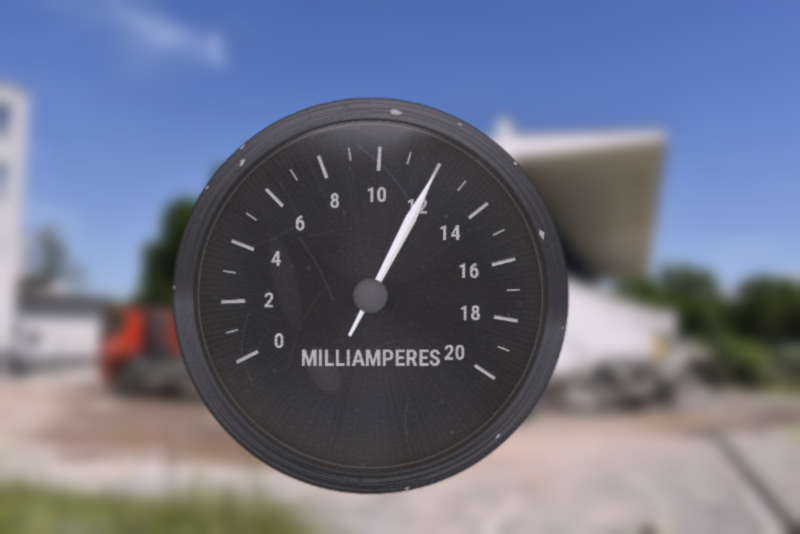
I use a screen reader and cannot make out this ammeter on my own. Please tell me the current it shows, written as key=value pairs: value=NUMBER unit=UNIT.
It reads value=12 unit=mA
